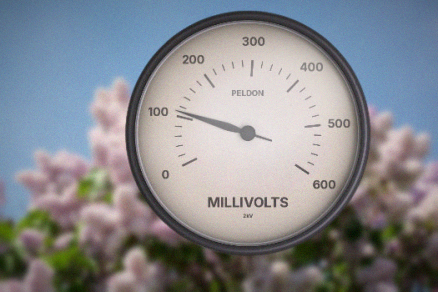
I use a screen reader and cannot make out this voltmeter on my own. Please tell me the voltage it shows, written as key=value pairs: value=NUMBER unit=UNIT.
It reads value=110 unit=mV
